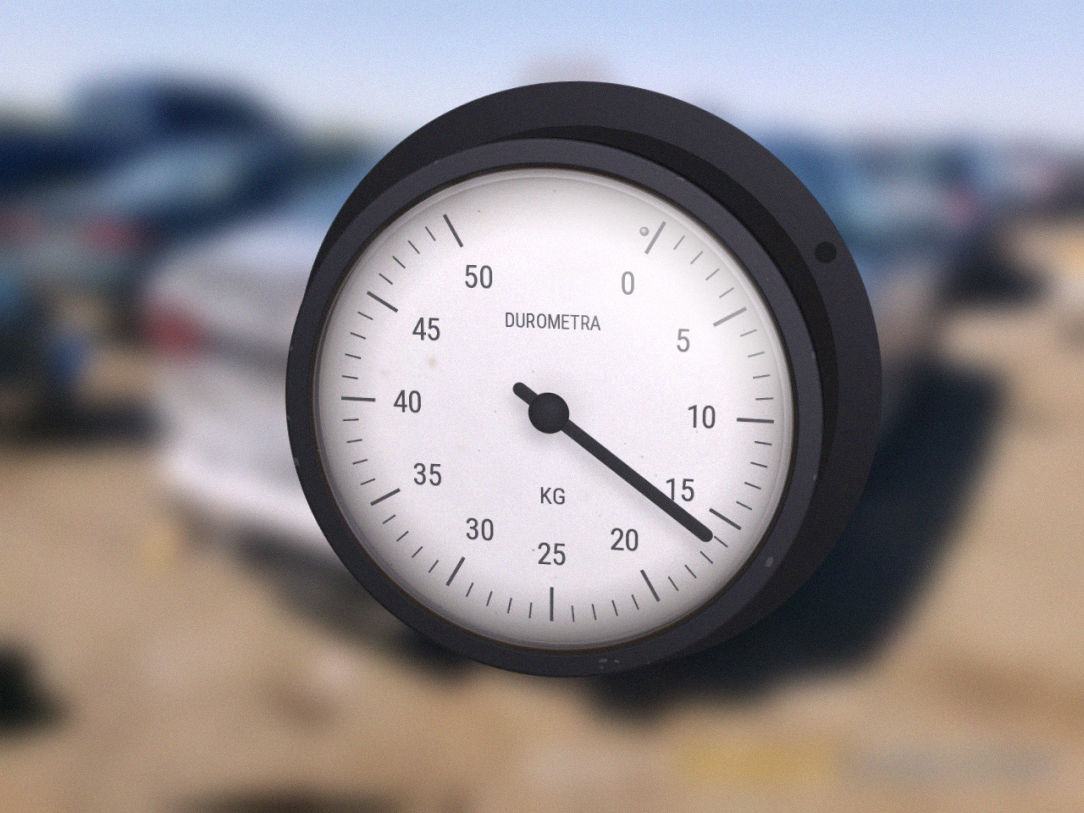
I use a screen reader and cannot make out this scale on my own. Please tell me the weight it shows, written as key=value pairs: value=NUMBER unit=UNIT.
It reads value=16 unit=kg
